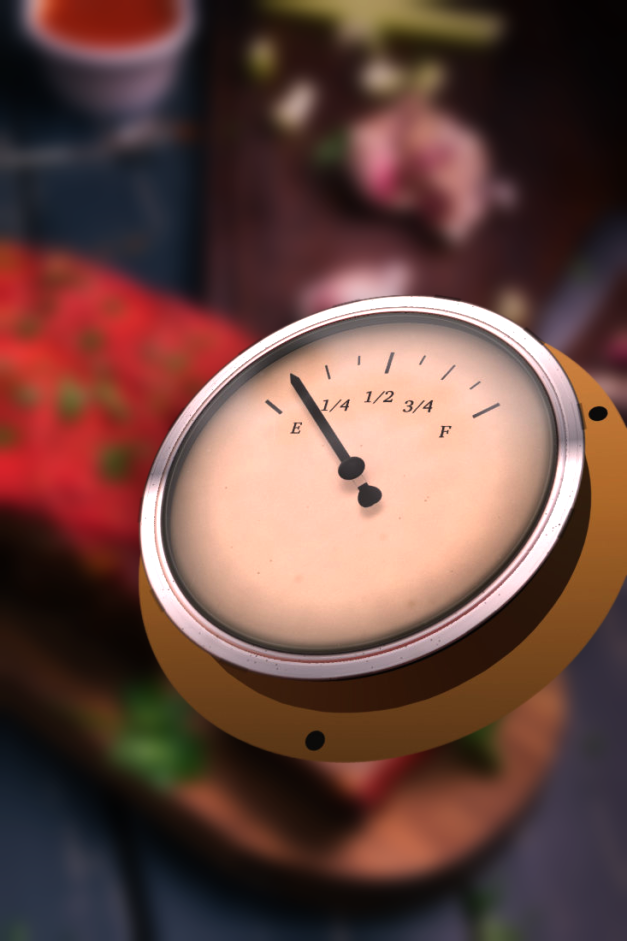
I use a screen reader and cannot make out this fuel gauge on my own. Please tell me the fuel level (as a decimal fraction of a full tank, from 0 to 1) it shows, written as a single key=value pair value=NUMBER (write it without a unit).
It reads value=0.125
